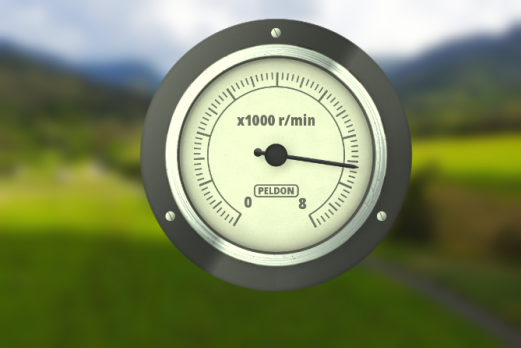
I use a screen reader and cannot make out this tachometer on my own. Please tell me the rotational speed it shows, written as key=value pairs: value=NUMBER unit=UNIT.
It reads value=6600 unit=rpm
